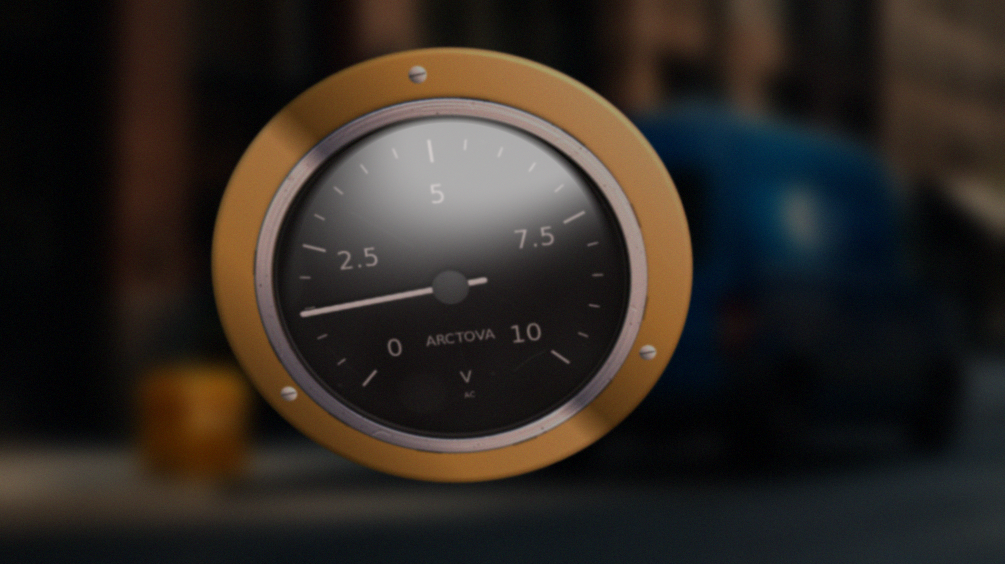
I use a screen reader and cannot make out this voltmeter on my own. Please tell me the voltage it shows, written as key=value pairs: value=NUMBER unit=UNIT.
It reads value=1.5 unit=V
